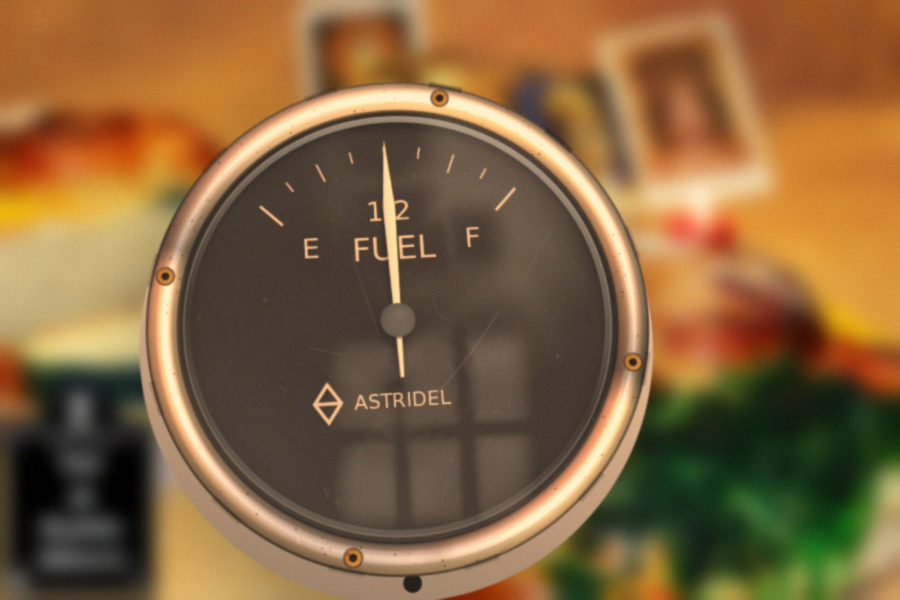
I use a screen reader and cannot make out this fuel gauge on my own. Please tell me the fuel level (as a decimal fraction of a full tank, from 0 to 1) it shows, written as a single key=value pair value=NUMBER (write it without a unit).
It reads value=0.5
